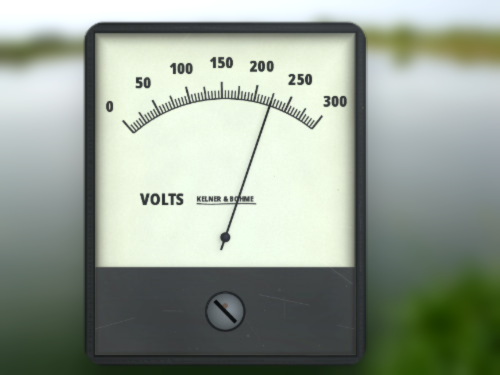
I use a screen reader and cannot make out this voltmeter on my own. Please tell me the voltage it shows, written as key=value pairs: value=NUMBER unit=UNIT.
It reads value=225 unit=V
